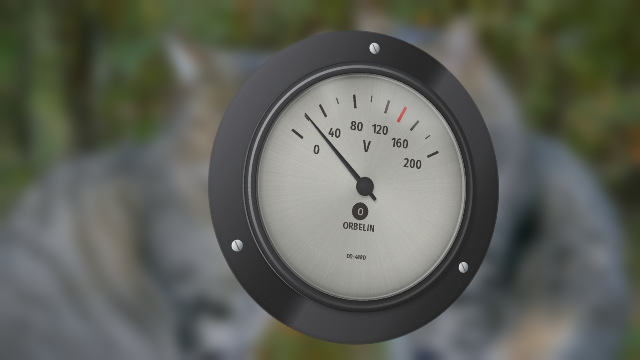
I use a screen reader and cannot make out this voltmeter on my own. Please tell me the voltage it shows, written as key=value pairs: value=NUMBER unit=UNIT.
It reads value=20 unit=V
